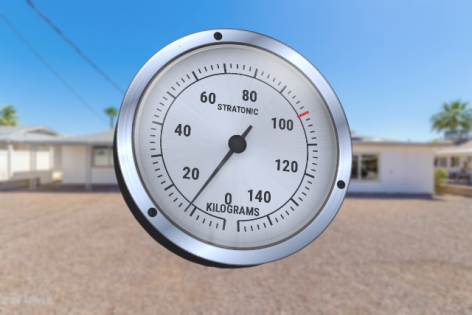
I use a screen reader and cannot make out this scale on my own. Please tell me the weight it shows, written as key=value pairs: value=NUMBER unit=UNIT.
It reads value=12 unit=kg
